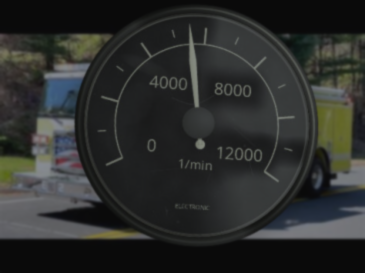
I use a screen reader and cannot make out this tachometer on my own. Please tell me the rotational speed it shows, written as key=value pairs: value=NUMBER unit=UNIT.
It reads value=5500 unit=rpm
